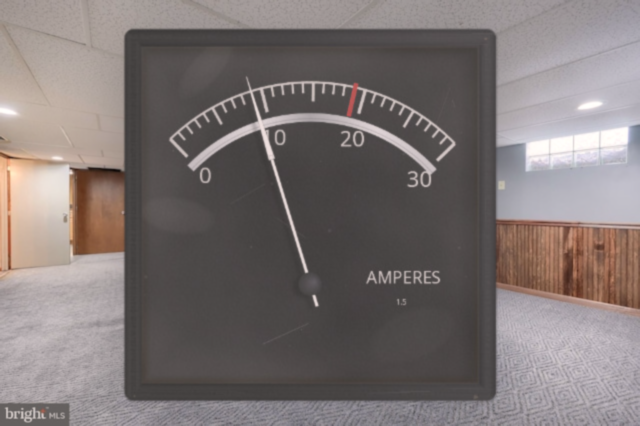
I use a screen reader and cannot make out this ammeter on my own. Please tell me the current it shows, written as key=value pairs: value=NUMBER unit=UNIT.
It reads value=9 unit=A
